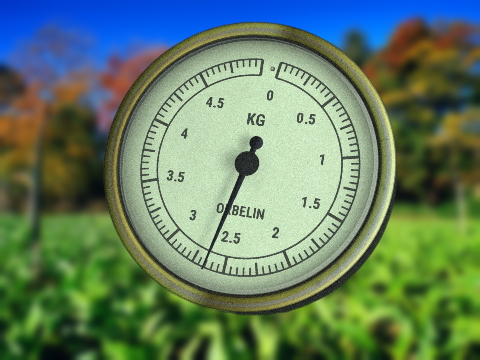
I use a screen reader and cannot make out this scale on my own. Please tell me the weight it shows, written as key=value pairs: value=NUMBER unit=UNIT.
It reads value=2.65 unit=kg
